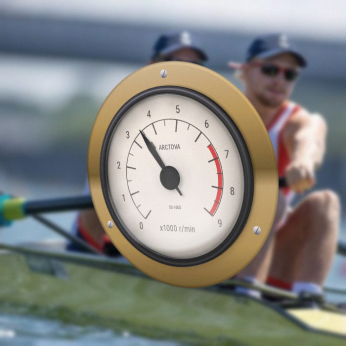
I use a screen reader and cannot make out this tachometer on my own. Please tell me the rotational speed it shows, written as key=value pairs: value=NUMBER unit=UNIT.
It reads value=3500 unit=rpm
